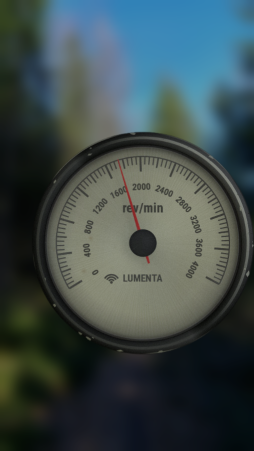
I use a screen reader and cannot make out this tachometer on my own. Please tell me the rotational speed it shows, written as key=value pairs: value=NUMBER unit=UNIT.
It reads value=1750 unit=rpm
